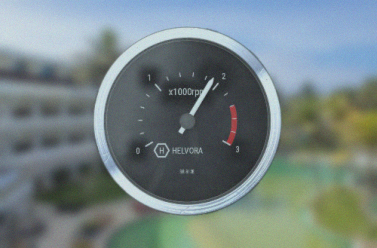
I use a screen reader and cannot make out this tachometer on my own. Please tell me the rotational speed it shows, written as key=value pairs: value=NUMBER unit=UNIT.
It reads value=1900 unit=rpm
